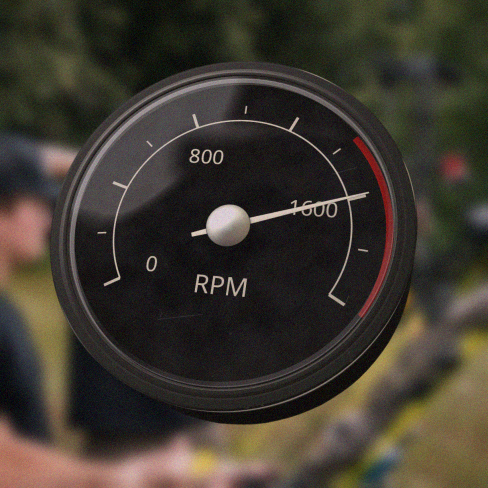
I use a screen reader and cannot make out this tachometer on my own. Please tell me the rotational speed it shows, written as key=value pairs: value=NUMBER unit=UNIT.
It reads value=1600 unit=rpm
